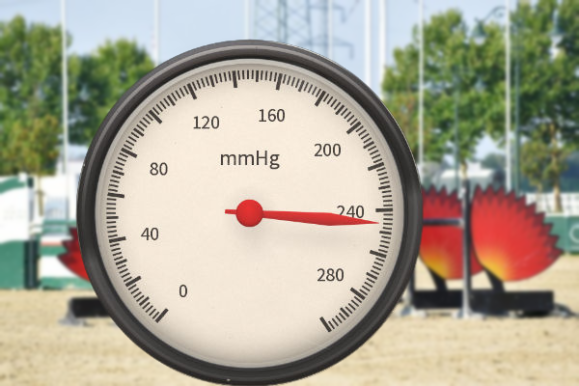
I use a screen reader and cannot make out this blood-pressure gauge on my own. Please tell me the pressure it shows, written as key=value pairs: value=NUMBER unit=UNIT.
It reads value=246 unit=mmHg
